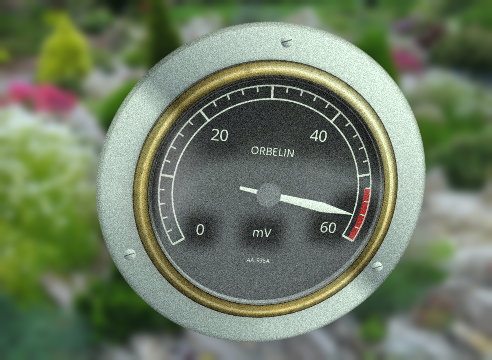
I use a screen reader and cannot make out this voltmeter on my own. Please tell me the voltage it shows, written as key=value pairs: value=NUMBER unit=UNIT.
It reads value=56 unit=mV
